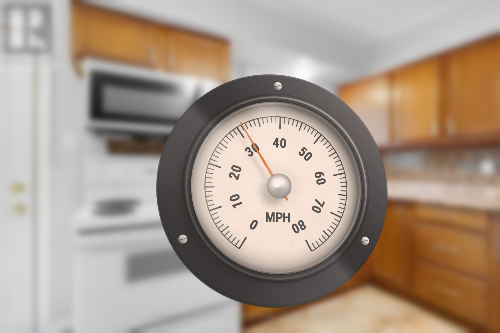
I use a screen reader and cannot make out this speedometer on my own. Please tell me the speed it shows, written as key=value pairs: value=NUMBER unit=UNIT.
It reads value=31 unit=mph
